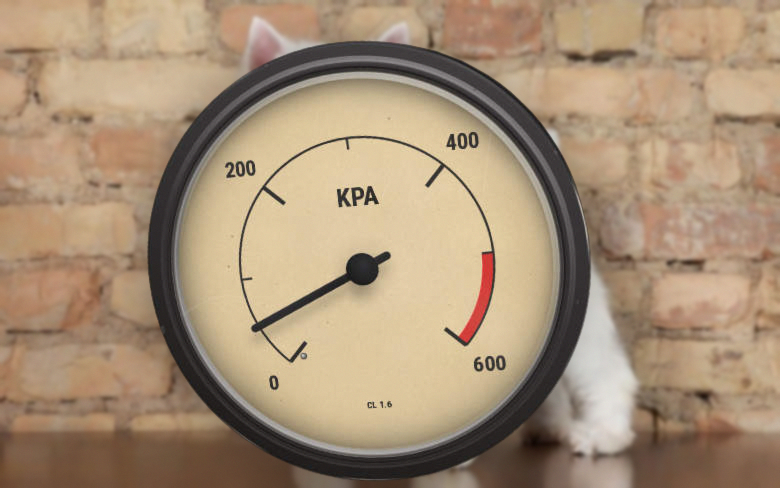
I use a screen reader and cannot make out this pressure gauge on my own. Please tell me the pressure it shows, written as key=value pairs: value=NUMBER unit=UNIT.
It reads value=50 unit=kPa
